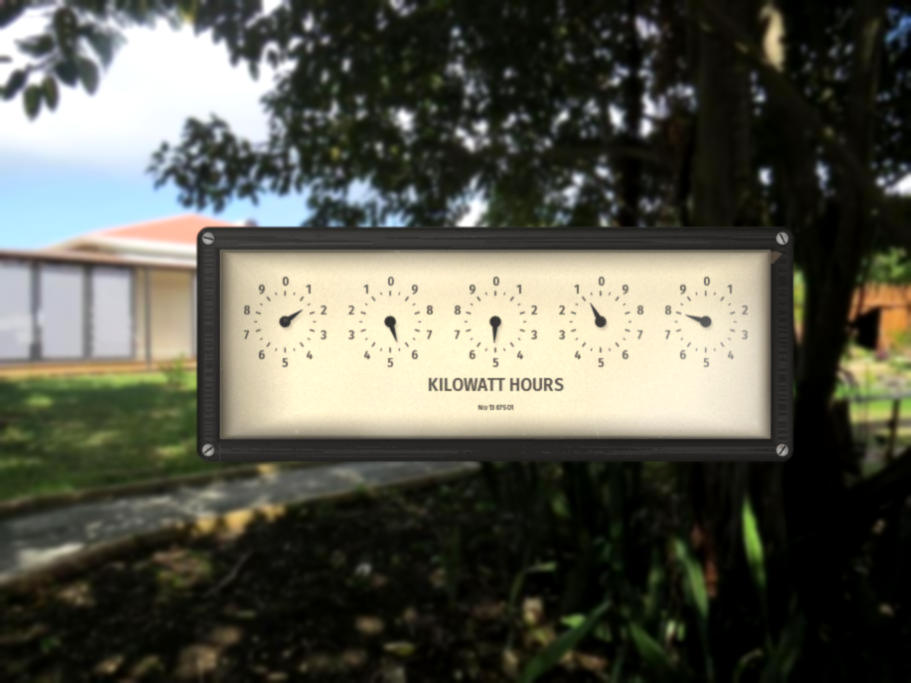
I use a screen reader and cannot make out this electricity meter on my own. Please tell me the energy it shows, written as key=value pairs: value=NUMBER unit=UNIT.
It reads value=15508 unit=kWh
